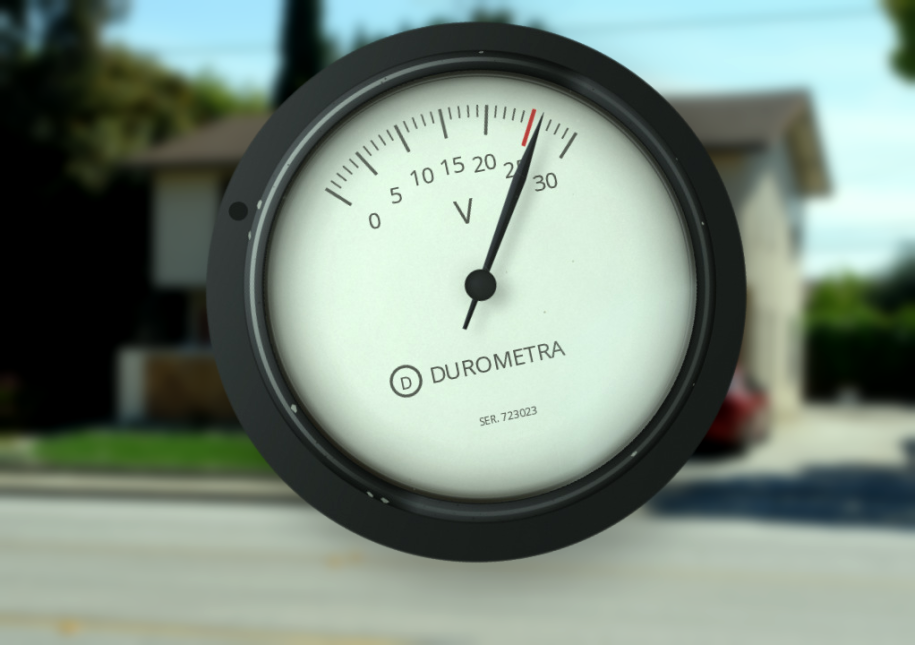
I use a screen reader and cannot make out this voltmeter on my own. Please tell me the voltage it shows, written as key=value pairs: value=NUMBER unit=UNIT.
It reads value=26 unit=V
